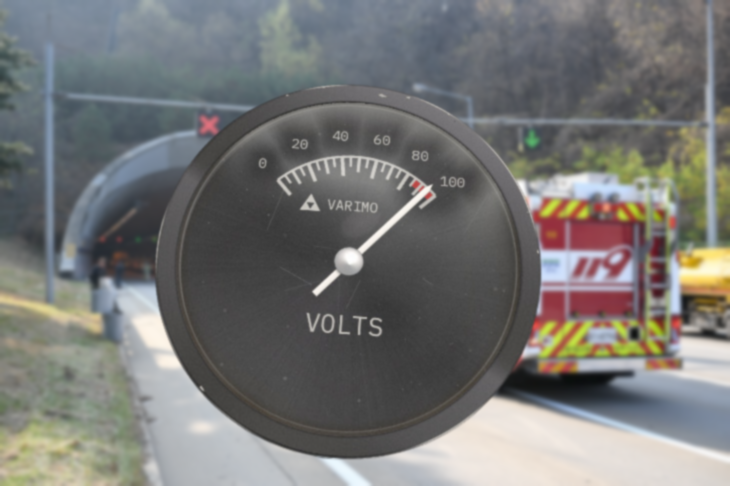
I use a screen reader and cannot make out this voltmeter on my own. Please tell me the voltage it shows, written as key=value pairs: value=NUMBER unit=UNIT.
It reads value=95 unit=V
